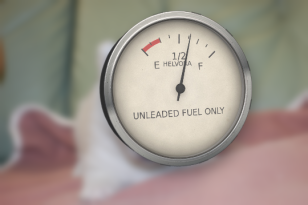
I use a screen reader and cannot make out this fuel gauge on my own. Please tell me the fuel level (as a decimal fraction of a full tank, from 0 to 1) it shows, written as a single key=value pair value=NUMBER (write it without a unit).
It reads value=0.625
